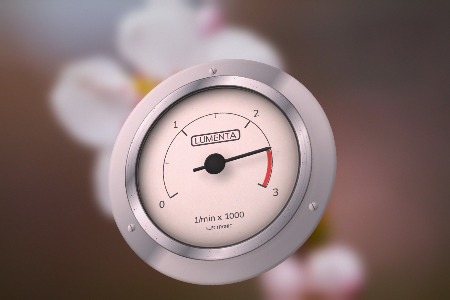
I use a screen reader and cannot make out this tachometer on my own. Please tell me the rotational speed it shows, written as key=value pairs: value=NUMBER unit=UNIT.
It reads value=2500 unit=rpm
